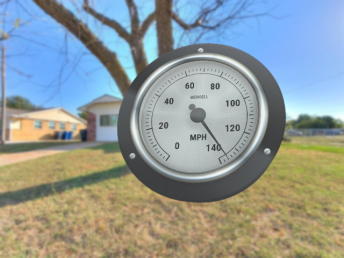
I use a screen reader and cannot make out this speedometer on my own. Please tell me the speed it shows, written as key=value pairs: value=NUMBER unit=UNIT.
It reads value=136 unit=mph
